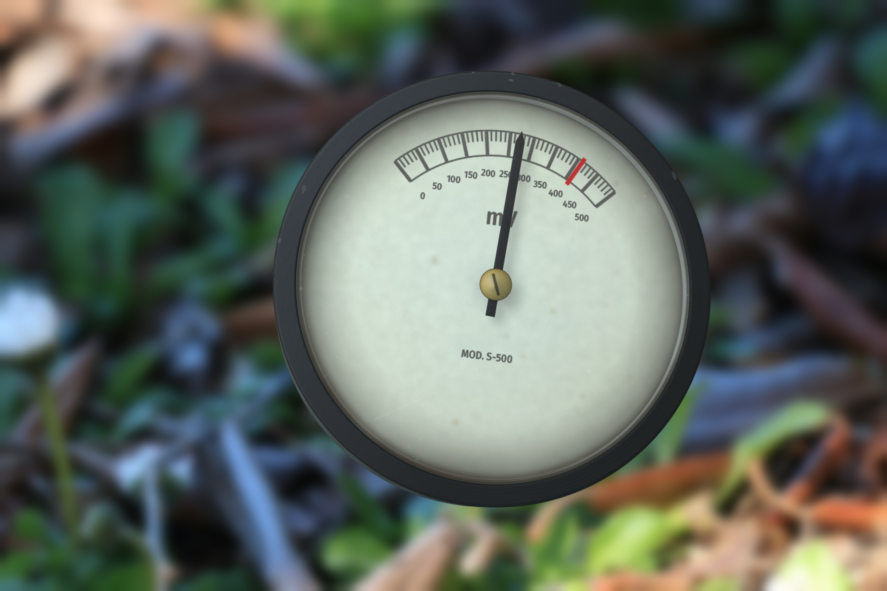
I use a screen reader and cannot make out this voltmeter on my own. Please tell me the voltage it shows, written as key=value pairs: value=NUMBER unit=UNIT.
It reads value=270 unit=mV
